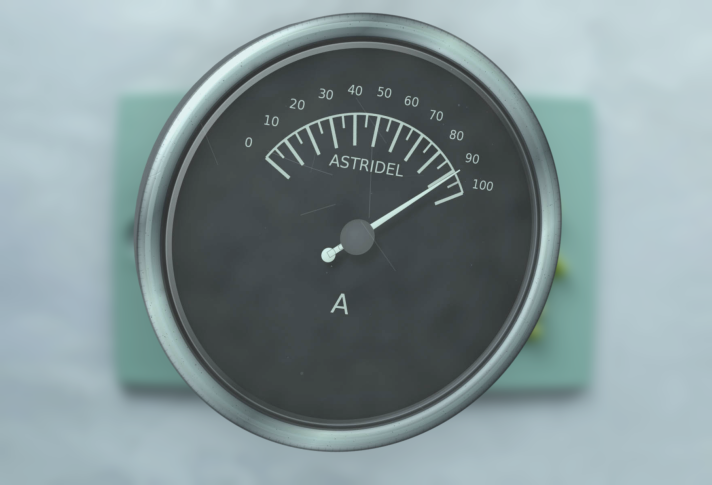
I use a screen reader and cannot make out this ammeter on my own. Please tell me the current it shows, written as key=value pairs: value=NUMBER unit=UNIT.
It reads value=90 unit=A
